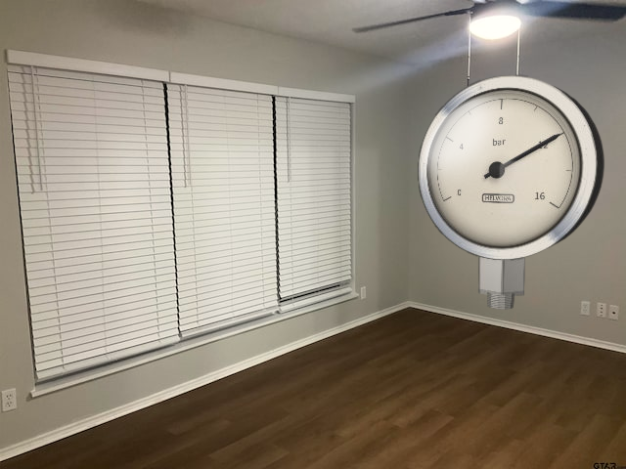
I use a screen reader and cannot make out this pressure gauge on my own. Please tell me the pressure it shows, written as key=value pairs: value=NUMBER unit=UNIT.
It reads value=12 unit=bar
